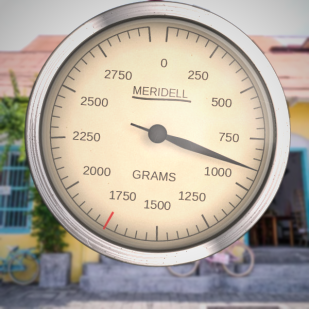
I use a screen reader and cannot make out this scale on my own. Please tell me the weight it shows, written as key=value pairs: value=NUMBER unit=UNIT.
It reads value=900 unit=g
